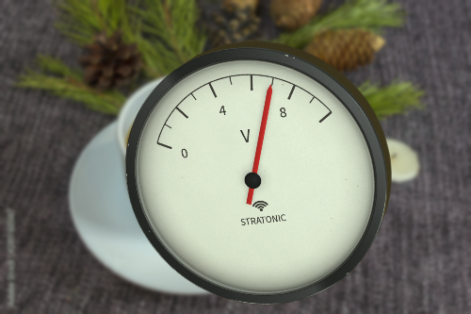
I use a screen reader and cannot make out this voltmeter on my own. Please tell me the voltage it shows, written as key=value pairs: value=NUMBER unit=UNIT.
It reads value=7 unit=V
